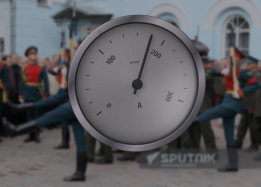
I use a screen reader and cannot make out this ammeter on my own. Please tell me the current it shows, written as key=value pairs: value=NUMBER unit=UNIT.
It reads value=180 unit=A
